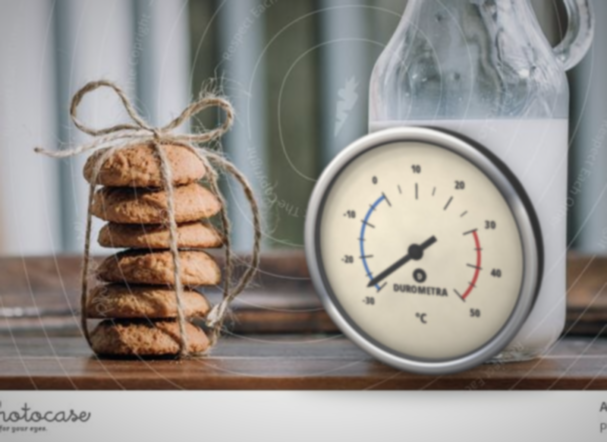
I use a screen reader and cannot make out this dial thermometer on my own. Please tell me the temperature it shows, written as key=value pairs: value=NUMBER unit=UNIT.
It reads value=-27.5 unit=°C
